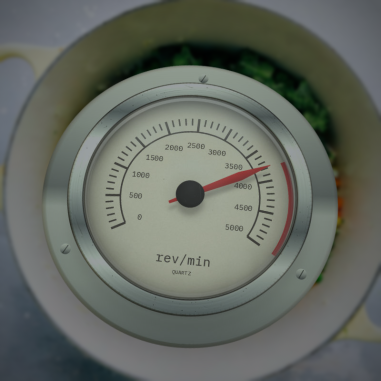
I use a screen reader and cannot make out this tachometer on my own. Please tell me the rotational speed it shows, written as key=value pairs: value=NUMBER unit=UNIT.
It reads value=3800 unit=rpm
